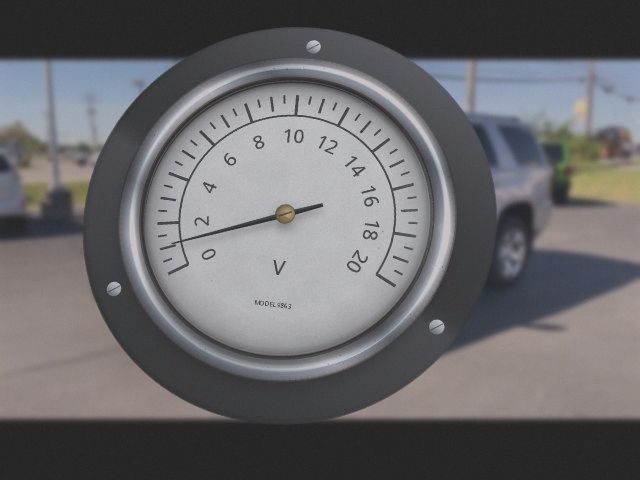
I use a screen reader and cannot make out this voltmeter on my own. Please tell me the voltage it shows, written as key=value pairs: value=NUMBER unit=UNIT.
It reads value=1 unit=V
